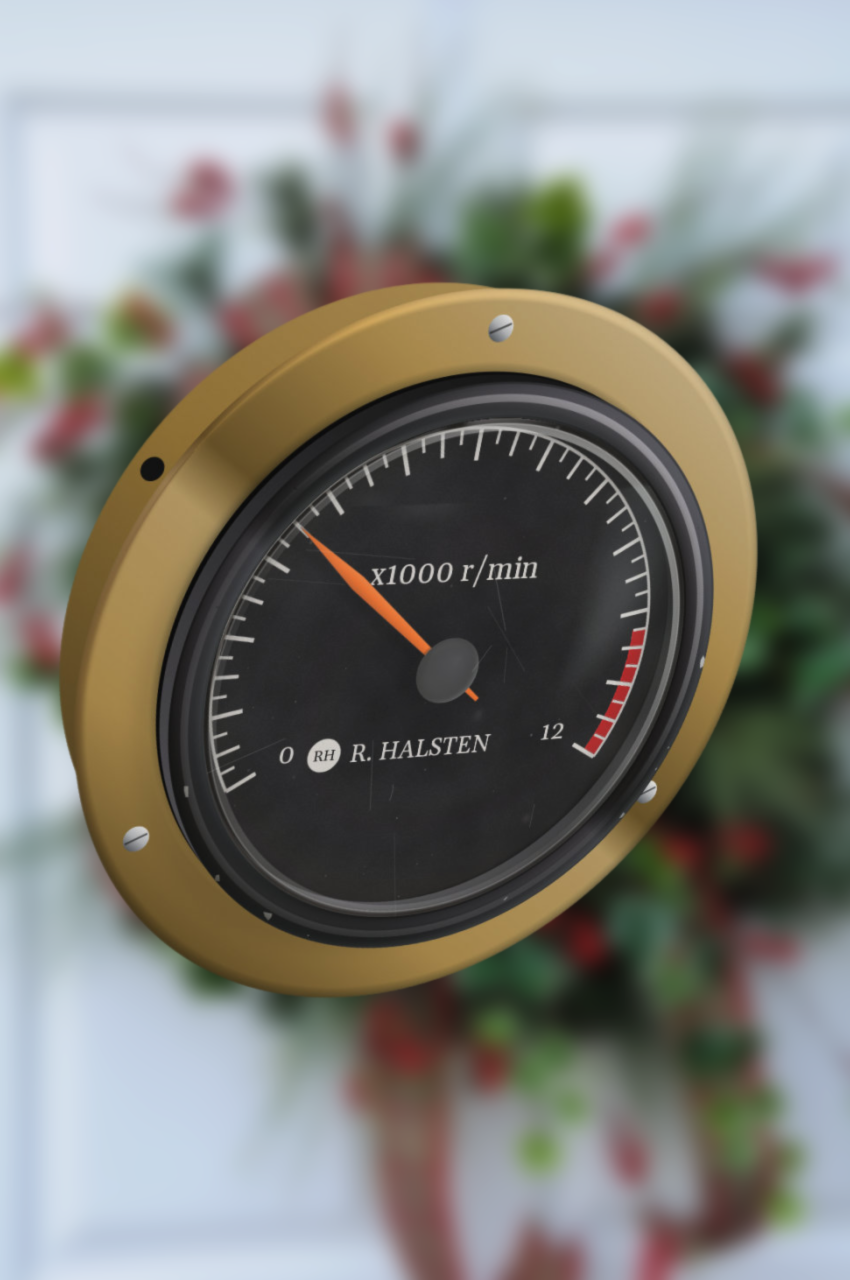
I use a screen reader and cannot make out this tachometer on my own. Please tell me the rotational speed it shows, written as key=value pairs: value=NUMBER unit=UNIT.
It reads value=3500 unit=rpm
